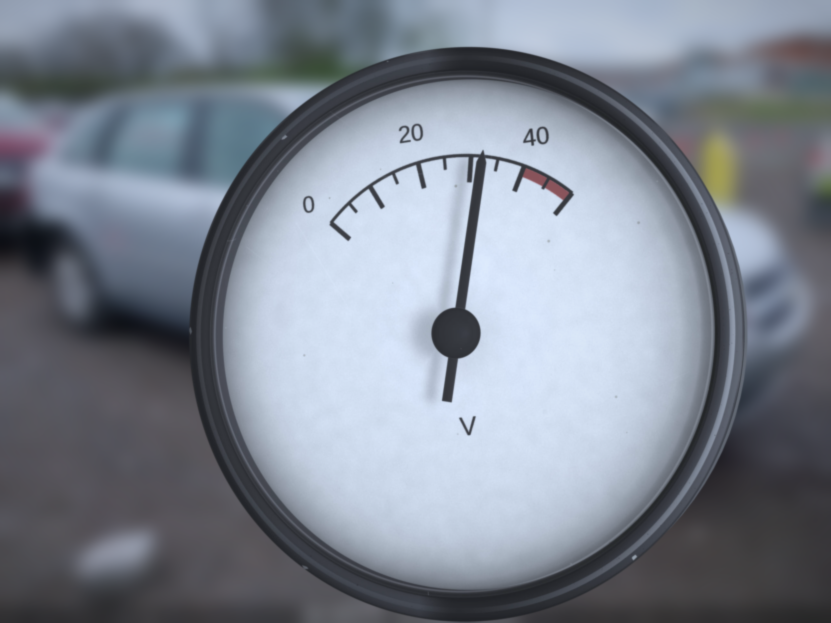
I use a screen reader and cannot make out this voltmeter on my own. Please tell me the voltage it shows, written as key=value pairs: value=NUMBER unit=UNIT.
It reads value=32.5 unit=V
